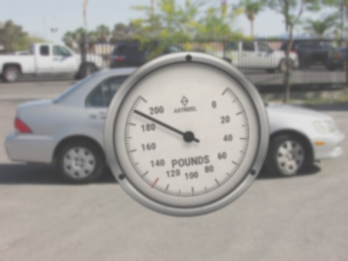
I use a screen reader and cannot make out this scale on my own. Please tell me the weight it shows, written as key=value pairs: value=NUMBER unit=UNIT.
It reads value=190 unit=lb
